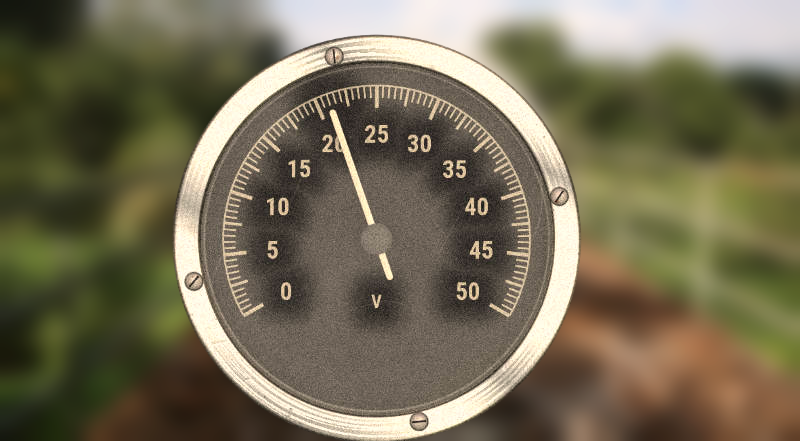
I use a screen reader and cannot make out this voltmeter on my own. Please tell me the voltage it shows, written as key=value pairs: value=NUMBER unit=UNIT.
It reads value=21 unit=V
